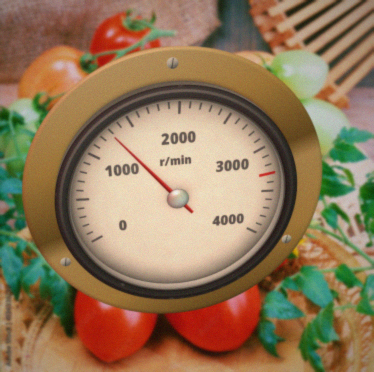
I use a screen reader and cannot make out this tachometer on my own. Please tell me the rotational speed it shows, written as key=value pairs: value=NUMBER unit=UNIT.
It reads value=1300 unit=rpm
